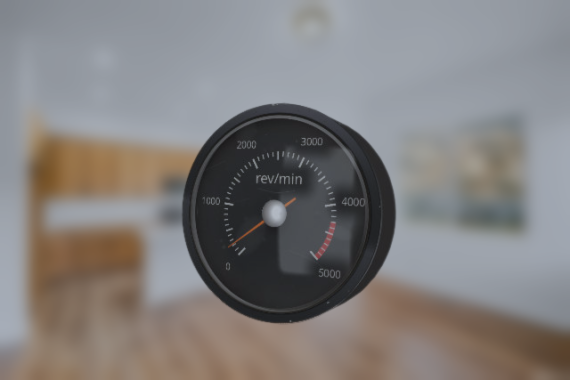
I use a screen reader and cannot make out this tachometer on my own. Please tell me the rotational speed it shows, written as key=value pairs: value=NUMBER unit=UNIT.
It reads value=200 unit=rpm
